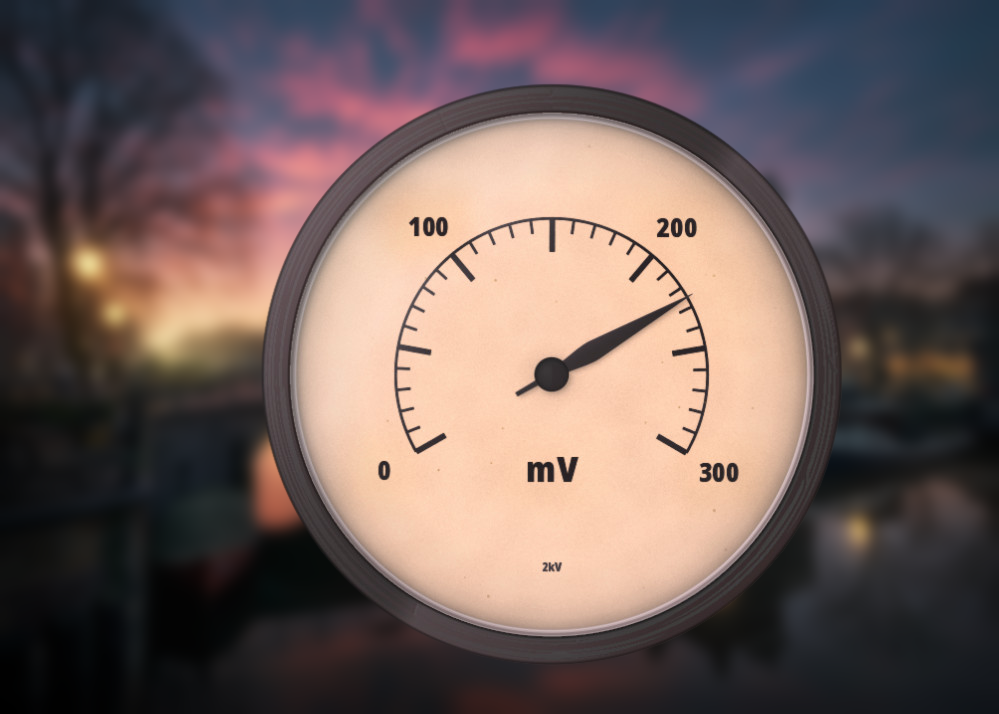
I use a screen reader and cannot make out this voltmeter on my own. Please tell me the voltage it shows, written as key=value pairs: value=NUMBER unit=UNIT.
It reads value=225 unit=mV
